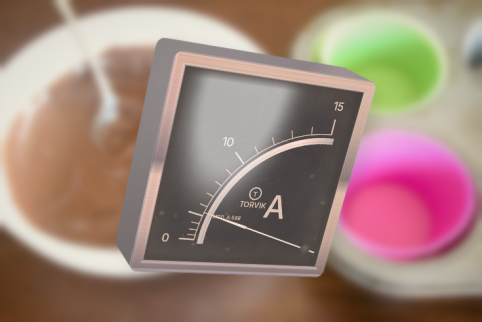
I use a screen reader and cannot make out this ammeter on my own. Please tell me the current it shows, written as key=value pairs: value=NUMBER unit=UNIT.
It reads value=5.5 unit=A
